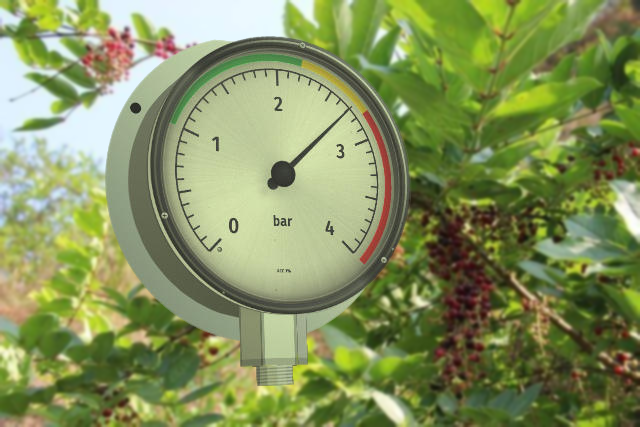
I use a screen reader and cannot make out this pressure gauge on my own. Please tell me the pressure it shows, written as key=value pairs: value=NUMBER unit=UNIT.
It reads value=2.7 unit=bar
